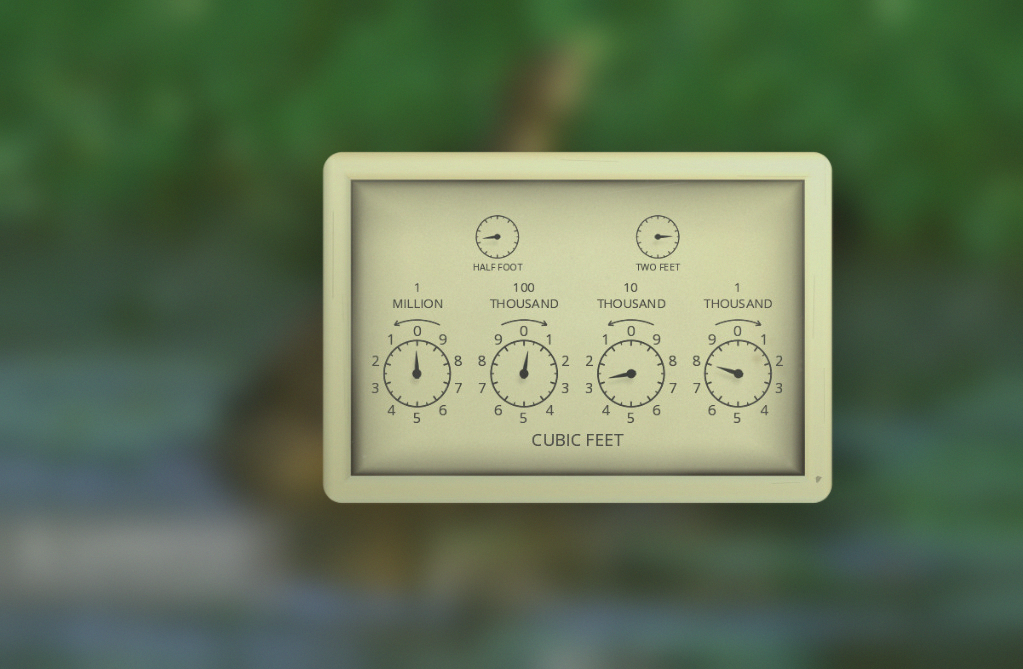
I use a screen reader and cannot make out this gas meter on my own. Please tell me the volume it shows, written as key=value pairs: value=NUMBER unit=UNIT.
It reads value=2800 unit=ft³
